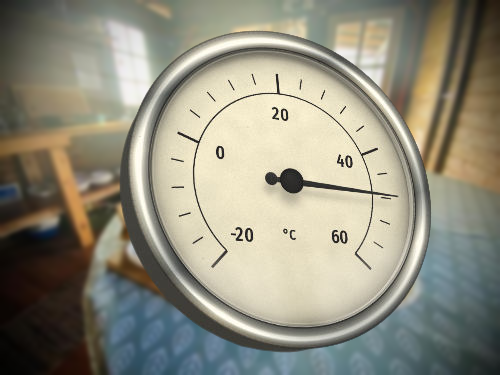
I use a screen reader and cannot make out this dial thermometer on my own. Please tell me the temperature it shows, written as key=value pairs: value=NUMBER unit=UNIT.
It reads value=48 unit=°C
